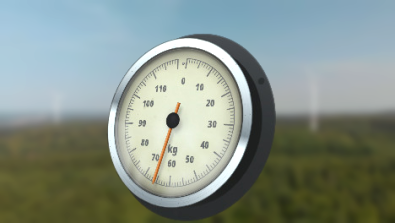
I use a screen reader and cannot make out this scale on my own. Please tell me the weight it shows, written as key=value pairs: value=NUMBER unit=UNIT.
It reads value=65 unit=kg
